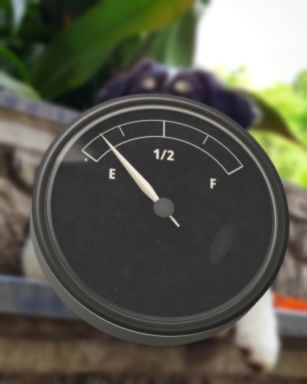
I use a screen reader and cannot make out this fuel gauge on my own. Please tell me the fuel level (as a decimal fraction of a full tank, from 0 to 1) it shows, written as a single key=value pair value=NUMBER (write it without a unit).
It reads value=0.125
